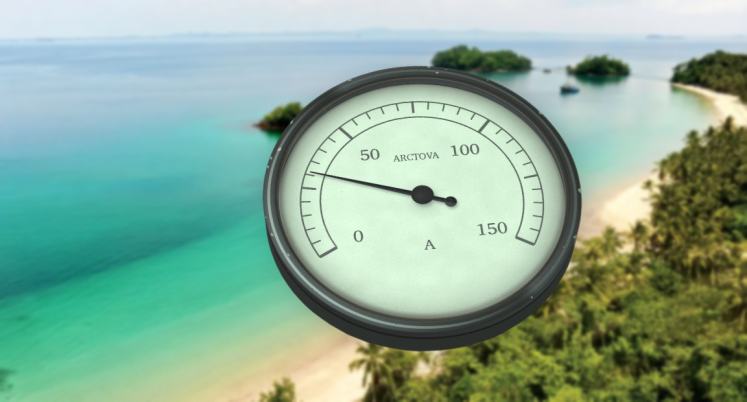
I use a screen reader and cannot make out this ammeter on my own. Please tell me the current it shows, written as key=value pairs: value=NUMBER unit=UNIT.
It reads value=30 unit=A
